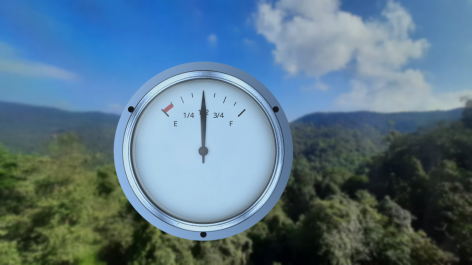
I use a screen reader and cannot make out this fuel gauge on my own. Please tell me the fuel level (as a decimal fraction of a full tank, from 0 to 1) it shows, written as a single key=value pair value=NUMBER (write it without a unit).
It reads value=0.5
